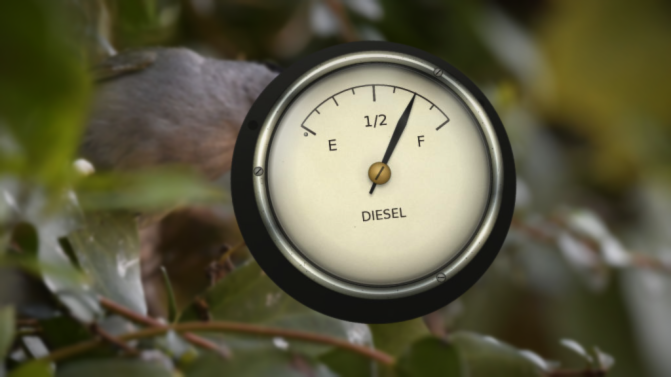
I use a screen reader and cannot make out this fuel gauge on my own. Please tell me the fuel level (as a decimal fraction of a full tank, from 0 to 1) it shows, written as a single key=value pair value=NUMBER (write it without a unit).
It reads value=0.75
